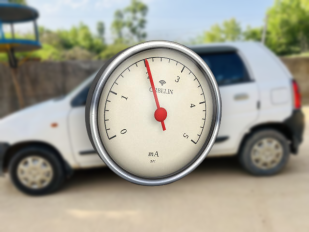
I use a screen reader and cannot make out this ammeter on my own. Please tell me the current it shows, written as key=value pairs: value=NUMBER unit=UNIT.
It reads value=2 unit=mA
